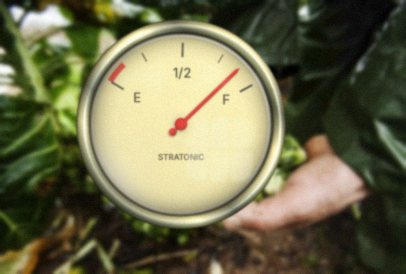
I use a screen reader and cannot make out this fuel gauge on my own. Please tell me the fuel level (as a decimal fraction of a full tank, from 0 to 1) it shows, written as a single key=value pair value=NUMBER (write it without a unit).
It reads value=0.875
